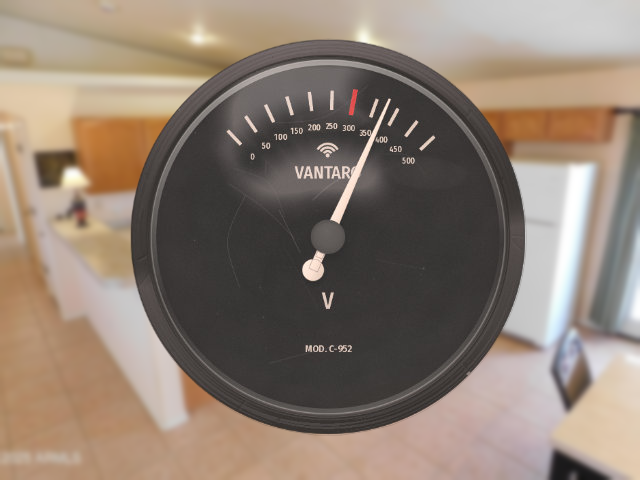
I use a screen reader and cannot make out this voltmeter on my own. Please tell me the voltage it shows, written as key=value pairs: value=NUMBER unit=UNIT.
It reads value=375 unit=V
